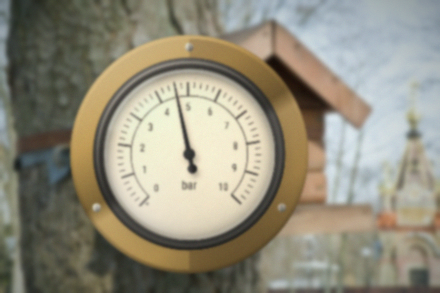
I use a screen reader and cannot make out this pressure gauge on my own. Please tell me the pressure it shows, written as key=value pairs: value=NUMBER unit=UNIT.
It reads value=4.6 unit=bar
